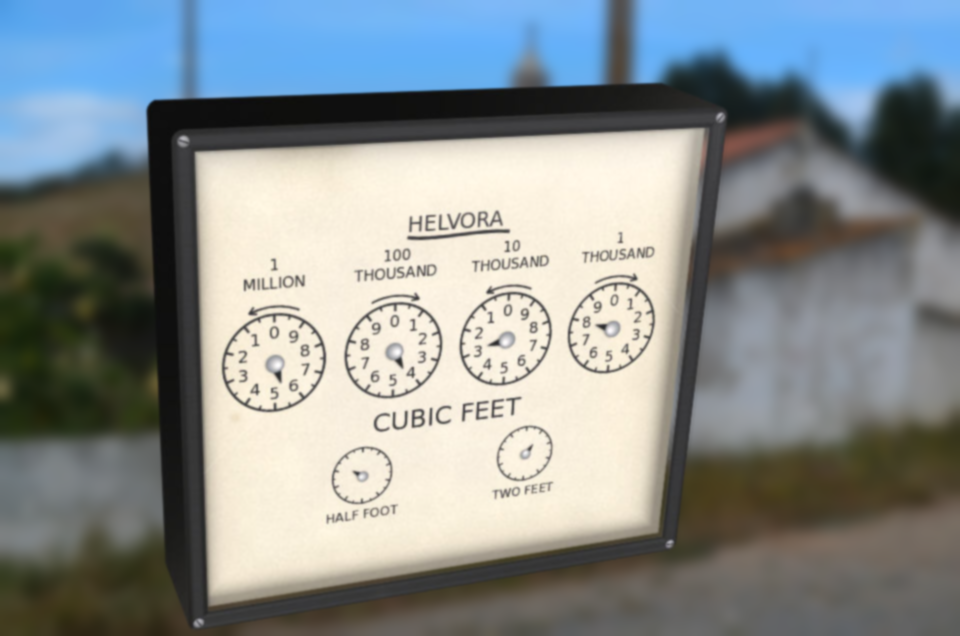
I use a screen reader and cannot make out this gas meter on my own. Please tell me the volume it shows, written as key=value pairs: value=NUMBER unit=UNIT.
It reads value=542800 unit=ft³
